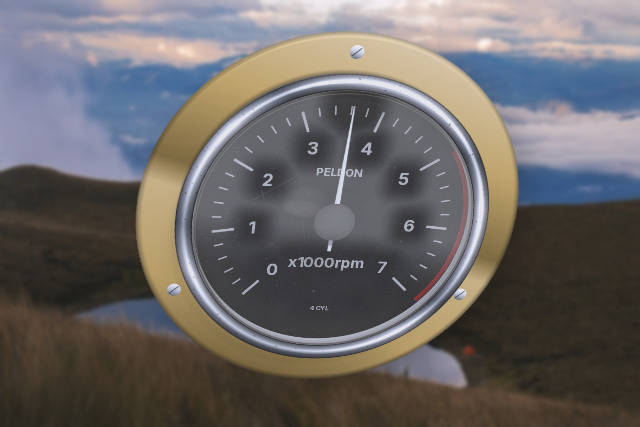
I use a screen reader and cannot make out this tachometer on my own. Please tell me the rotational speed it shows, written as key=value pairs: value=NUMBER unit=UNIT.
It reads value=3600 unit=rpm
